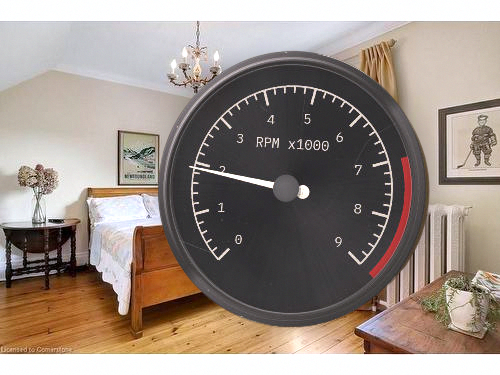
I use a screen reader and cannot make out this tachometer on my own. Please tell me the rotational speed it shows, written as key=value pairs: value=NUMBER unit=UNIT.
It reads value=1900 unit=rpm
